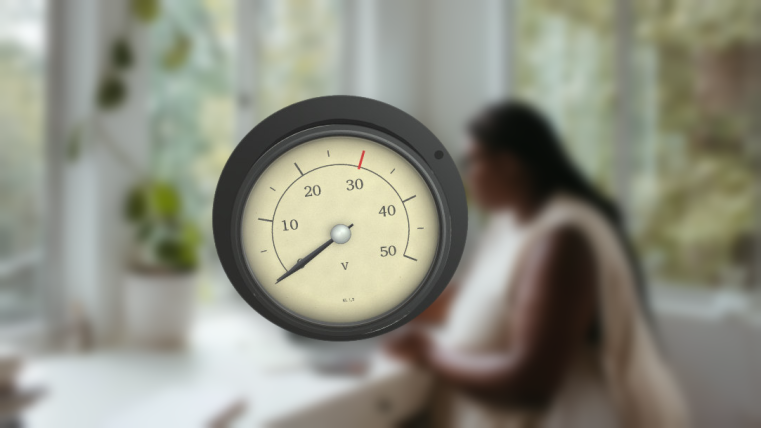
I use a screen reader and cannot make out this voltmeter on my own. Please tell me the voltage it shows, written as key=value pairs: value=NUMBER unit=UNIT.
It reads value=0 unit=V
